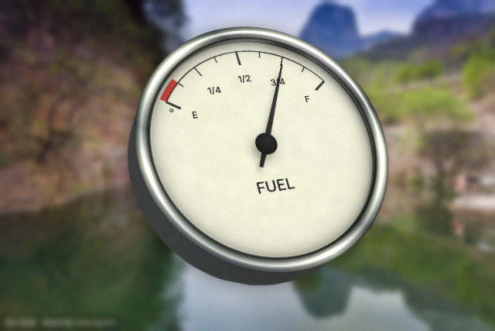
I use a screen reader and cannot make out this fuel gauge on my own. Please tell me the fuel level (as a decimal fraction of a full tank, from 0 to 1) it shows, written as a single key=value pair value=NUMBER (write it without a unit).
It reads value=0.75
